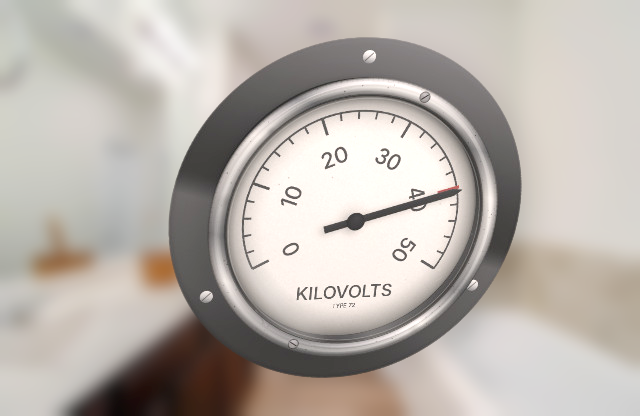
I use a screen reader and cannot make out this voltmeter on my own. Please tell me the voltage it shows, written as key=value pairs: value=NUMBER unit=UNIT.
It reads value=40 unit=kV
